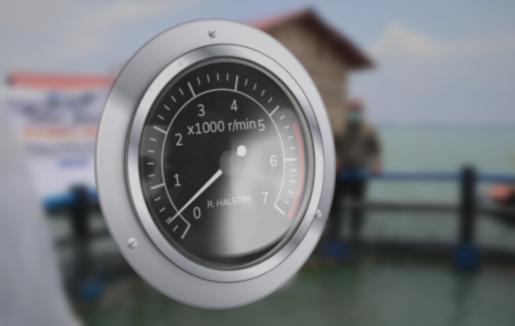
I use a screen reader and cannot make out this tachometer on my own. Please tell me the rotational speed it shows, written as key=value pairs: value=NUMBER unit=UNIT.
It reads value=400 unit=rpm
